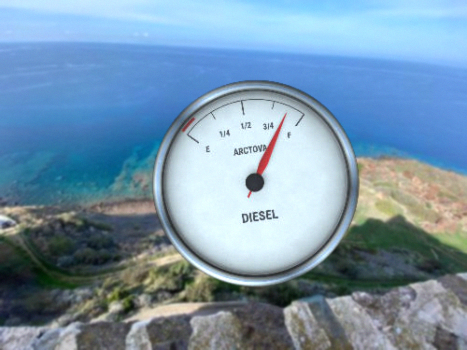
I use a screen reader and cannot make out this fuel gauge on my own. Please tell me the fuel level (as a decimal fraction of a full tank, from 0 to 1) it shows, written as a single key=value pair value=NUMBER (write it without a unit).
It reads value=0.875
